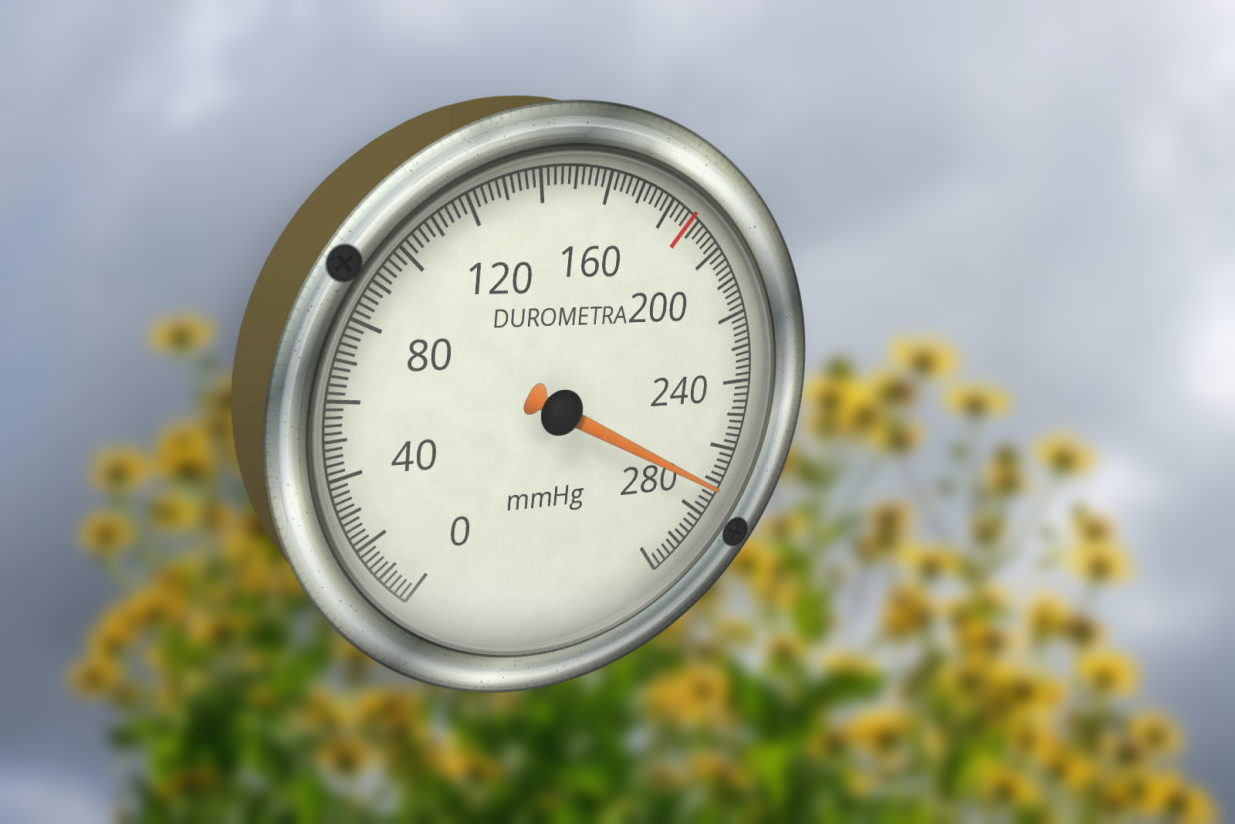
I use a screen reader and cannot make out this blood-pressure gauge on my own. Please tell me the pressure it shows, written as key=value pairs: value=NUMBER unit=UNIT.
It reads value=272 unit=mmHg
